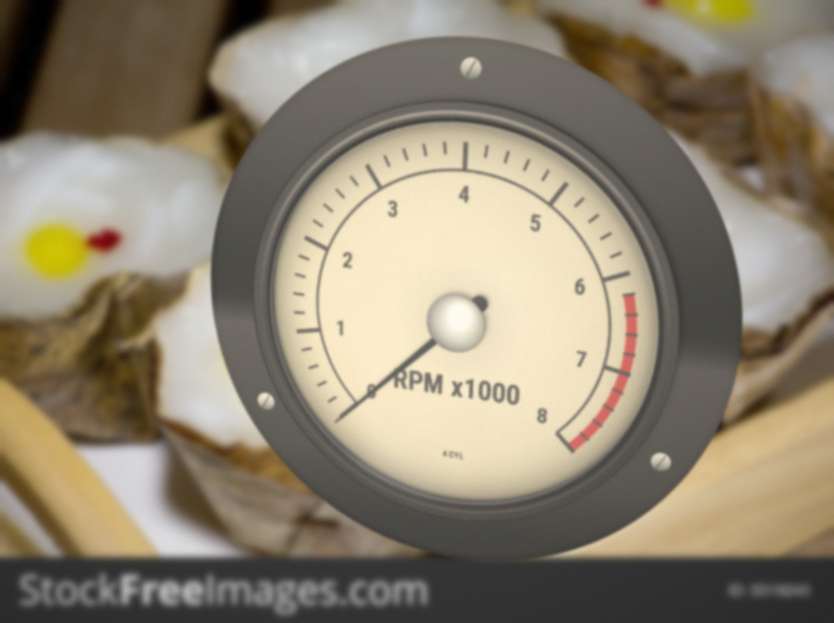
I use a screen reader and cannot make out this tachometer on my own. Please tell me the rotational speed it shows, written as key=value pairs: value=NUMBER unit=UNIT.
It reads value=0 unit=rpm
